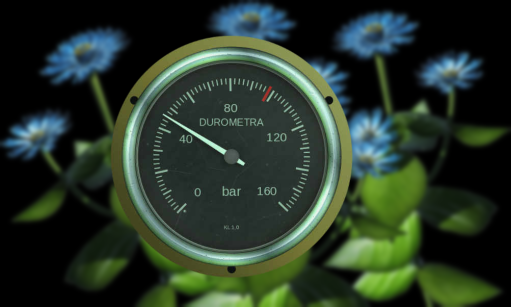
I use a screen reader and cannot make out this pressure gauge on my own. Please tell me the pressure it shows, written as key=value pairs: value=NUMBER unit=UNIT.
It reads value=46 unit=bar
